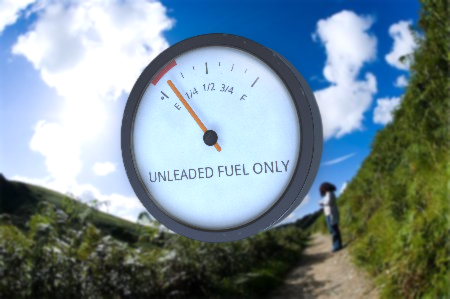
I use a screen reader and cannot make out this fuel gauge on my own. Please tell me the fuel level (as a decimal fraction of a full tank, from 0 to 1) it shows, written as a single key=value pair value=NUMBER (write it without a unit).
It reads value=0.125
